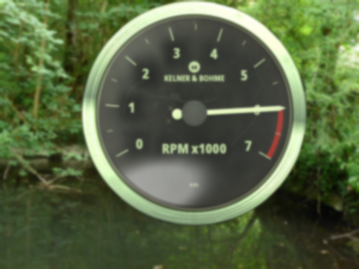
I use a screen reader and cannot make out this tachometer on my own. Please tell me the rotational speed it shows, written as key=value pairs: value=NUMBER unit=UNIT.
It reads value=6000 unit=rpm
